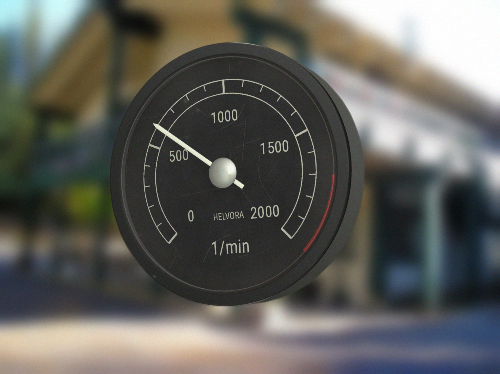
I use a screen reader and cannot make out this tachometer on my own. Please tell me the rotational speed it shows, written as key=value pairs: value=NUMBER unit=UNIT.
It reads value=600 unit=rpm
